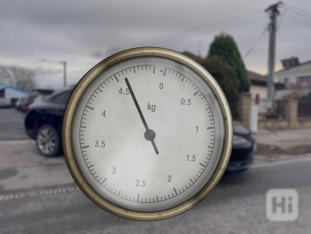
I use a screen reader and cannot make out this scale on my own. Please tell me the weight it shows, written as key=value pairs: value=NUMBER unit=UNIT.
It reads value=4.6 unit=kg
